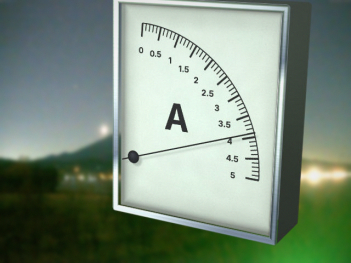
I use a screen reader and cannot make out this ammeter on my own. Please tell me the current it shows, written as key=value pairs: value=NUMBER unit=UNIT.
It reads value=3.9 unit=A
